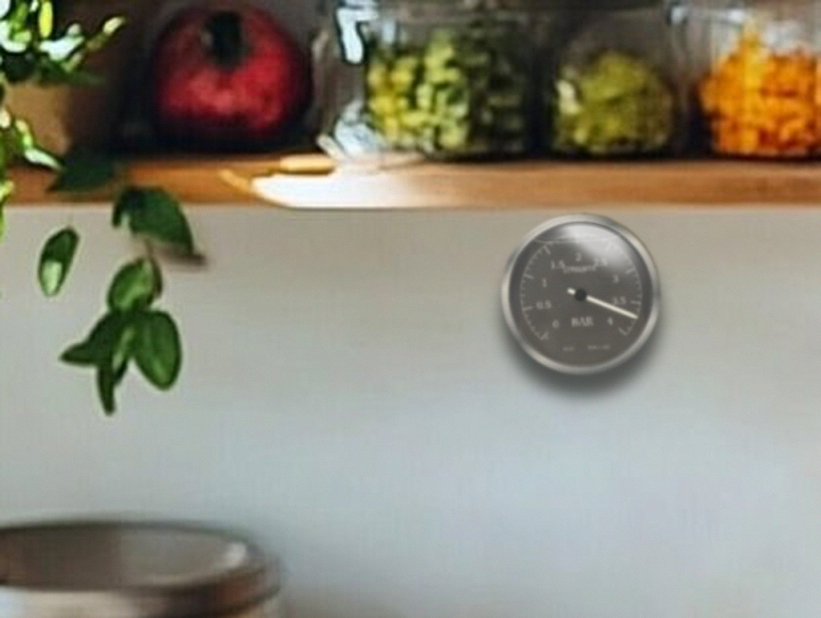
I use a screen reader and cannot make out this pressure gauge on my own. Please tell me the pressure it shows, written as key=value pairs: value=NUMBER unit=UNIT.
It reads value=3.7 unit=bar
